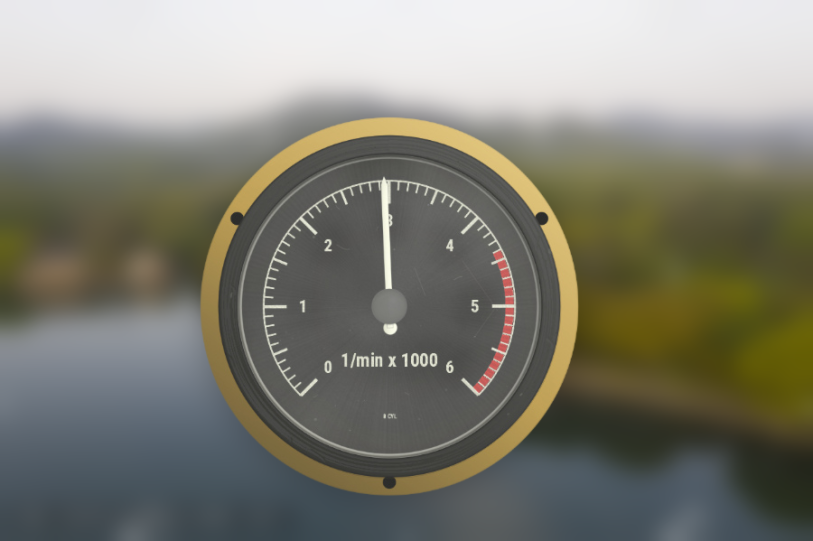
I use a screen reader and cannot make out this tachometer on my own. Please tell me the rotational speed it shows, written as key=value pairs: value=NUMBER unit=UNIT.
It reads value=2950 unit=rpm
